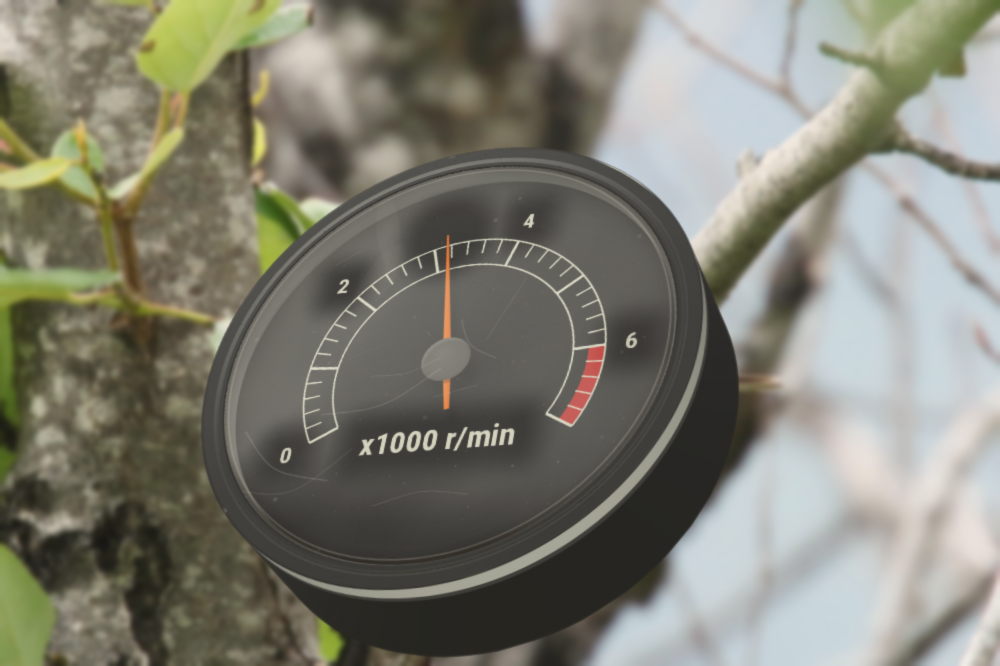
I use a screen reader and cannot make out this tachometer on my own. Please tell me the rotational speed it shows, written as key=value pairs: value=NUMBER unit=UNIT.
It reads value=3200 unit=rpm
